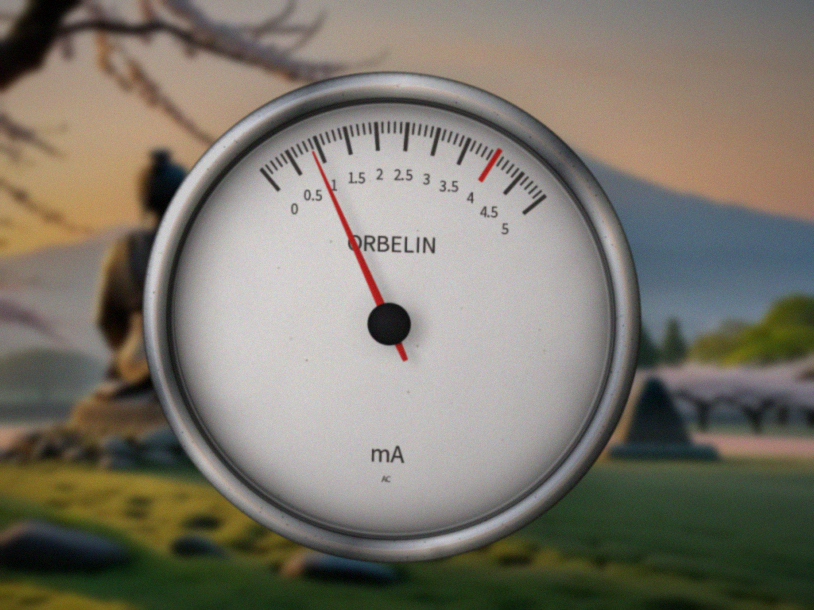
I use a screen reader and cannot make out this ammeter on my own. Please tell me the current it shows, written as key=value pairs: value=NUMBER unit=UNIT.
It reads value=0.9 unit=mA
